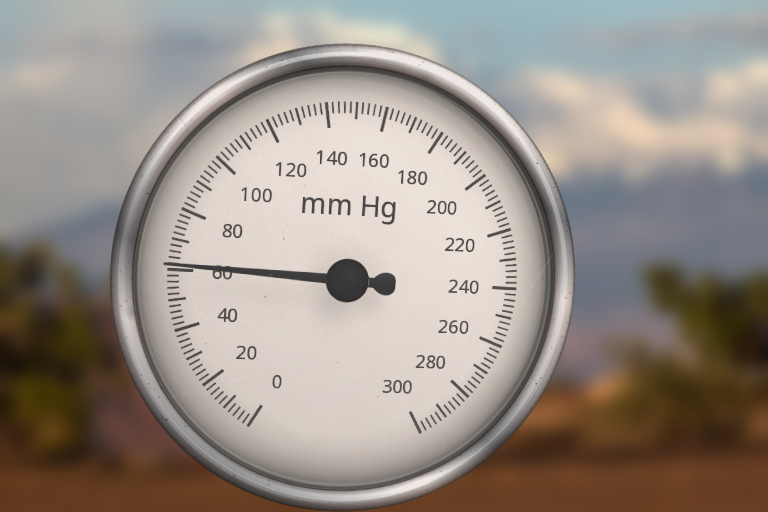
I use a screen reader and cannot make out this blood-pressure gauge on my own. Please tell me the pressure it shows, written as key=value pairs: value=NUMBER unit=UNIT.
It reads value=62 unit=mmHg
